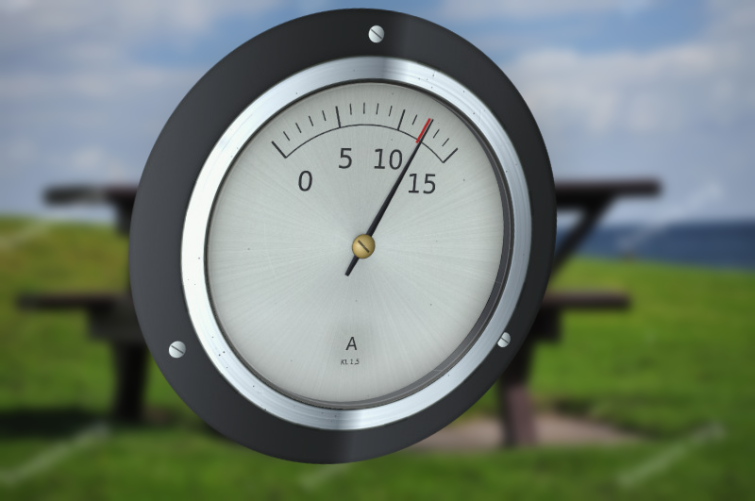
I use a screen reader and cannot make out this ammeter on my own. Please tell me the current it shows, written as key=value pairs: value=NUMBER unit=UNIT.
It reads value=12 unit=A
